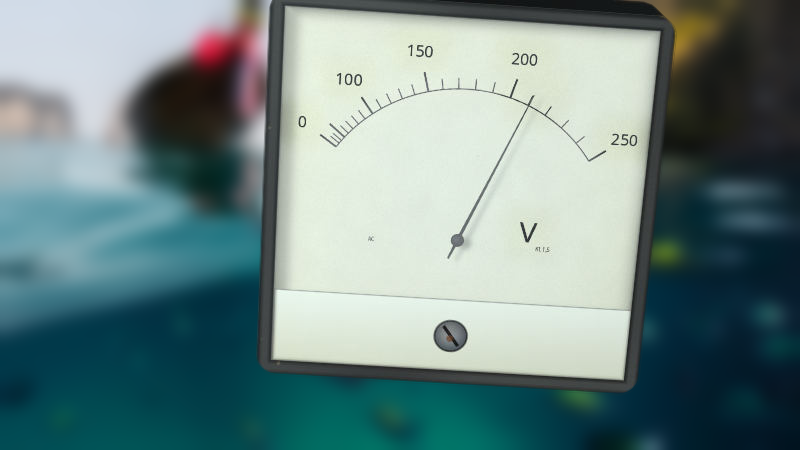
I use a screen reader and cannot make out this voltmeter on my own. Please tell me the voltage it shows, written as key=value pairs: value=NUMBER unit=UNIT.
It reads value=210 unit=V
